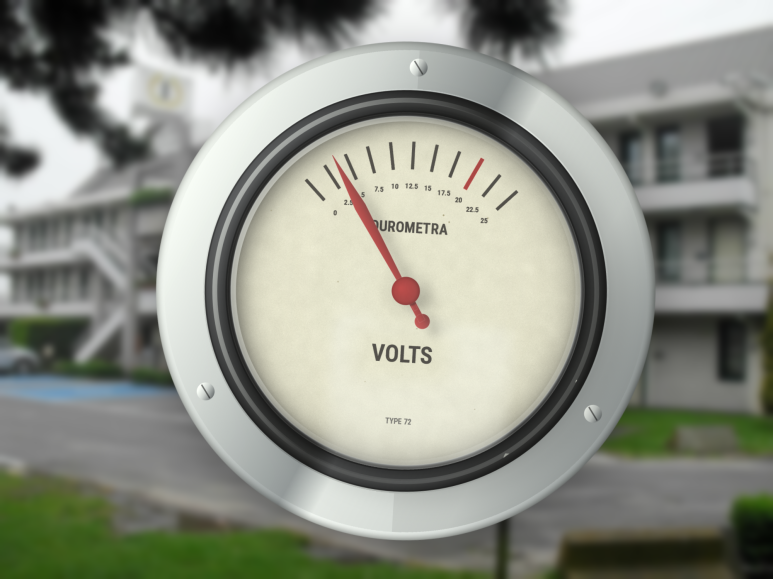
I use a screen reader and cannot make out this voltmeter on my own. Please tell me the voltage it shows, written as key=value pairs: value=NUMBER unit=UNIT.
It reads value=3.75 unit=V
